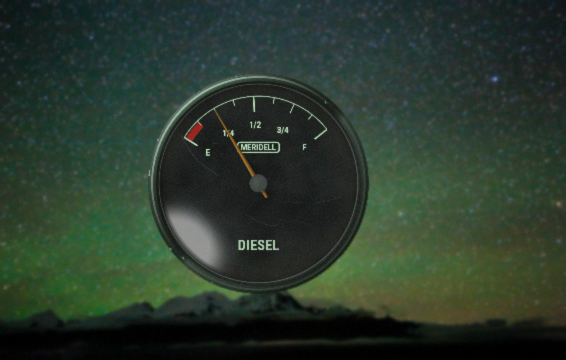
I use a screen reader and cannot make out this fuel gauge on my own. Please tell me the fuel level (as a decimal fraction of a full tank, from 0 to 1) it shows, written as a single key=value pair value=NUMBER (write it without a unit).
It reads value=0.25
